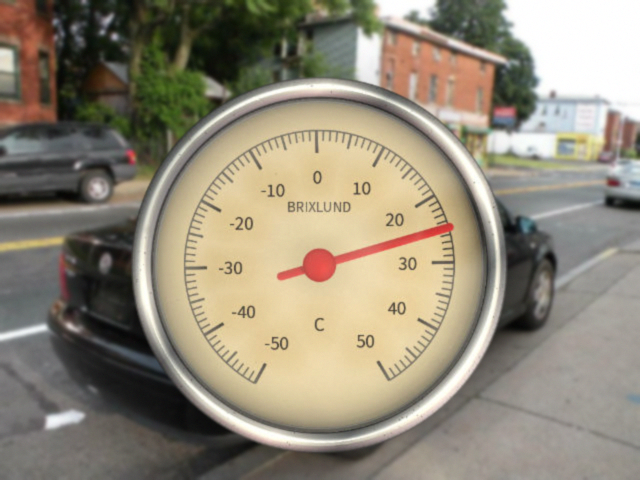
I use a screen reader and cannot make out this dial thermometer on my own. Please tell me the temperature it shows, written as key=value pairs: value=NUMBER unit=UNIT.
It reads value=25 unit=°C
